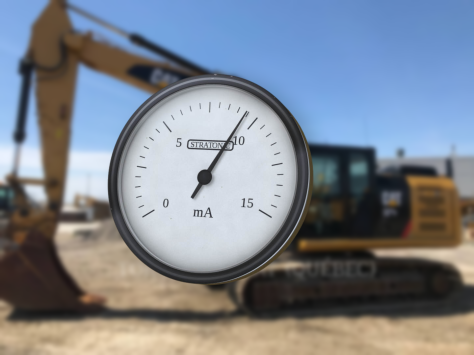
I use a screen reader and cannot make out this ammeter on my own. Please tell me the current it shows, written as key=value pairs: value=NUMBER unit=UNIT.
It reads value=9.5 unit=mA
